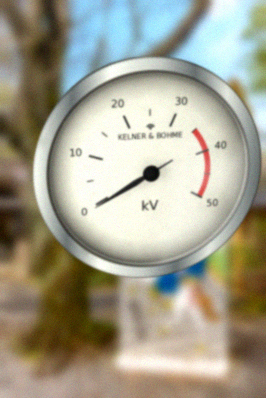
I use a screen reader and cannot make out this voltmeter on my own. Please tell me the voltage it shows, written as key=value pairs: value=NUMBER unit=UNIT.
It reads value=0 unit=kV
